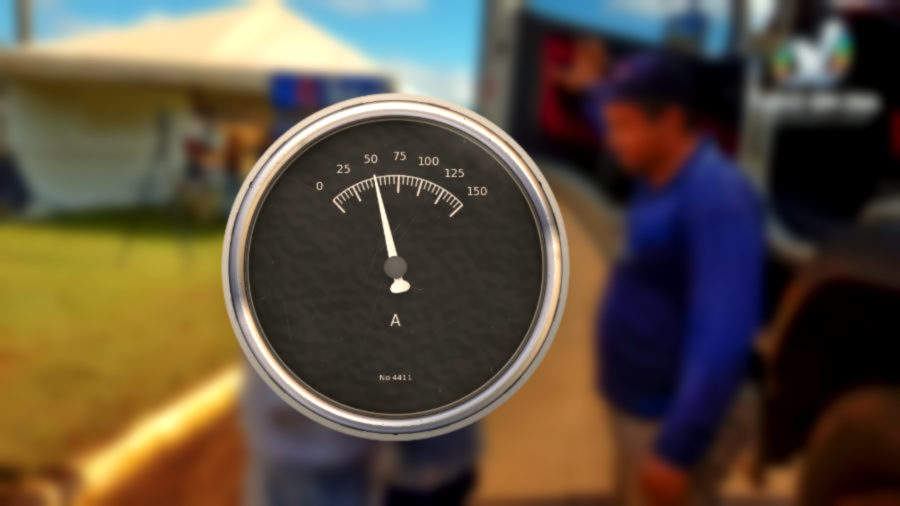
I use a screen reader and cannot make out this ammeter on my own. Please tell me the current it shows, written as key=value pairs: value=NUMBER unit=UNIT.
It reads value=50 unit=A
